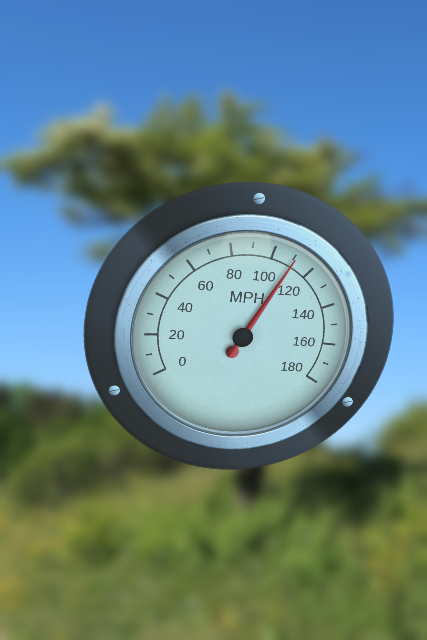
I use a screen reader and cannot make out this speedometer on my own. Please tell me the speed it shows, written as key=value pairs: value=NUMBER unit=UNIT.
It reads value=110 unit=mph
